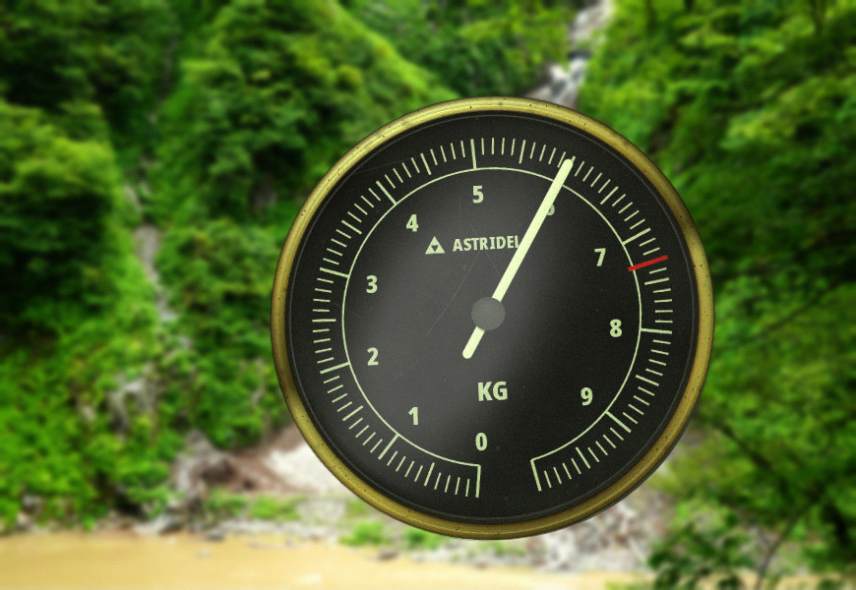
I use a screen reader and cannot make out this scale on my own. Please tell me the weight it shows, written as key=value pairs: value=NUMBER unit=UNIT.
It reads value=6 unit=kg
